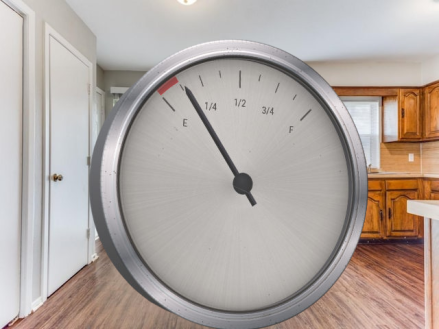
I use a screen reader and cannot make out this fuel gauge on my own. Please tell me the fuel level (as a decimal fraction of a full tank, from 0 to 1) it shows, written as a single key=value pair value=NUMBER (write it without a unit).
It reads value=0.125
